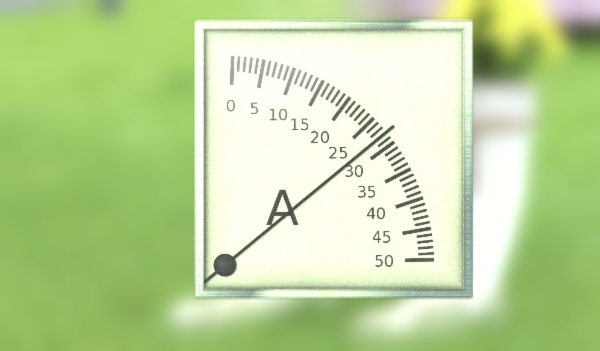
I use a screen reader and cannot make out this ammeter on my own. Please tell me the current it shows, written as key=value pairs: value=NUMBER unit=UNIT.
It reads value=28 unit=A
